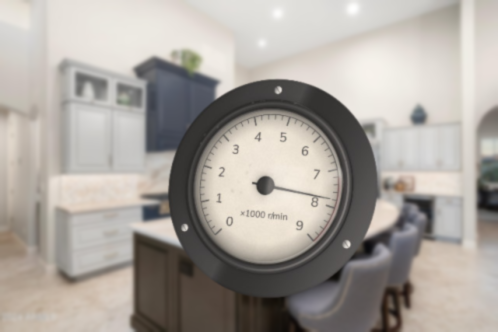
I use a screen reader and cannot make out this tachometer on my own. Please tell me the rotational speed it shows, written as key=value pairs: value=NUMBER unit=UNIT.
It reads value=7800 unit=rpm
